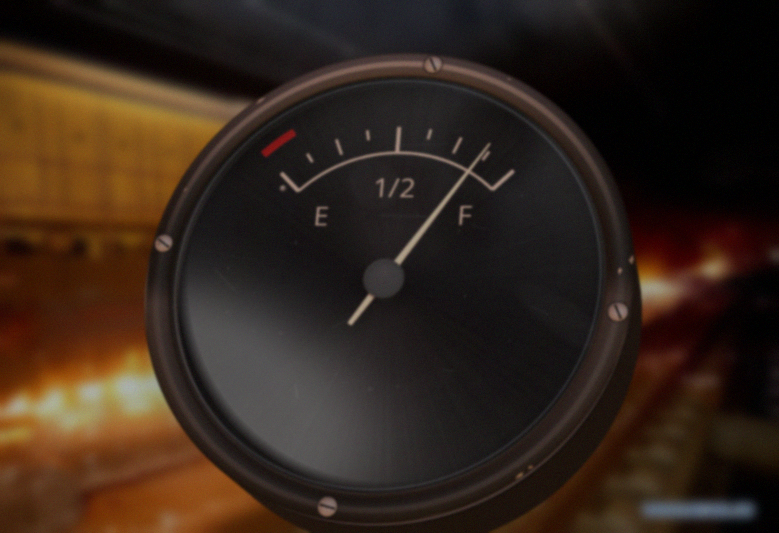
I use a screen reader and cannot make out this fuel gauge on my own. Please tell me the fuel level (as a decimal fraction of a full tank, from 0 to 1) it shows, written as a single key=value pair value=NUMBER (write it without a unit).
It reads value=0.875
